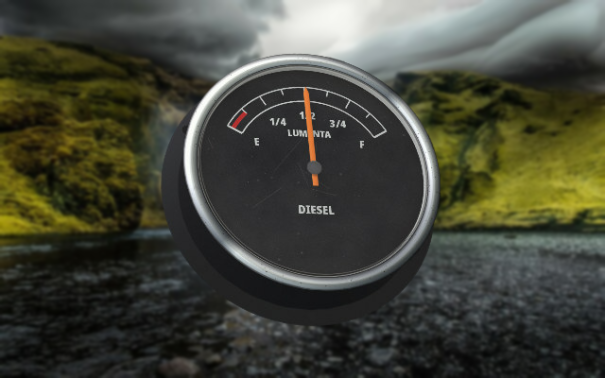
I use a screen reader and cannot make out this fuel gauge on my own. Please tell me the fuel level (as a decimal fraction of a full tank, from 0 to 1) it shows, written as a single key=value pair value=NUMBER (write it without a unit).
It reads value=0.5
